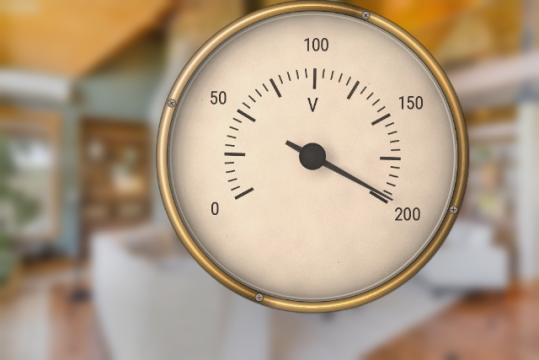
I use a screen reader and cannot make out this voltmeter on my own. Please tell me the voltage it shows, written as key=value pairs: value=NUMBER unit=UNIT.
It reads value=197.5 unit=V
